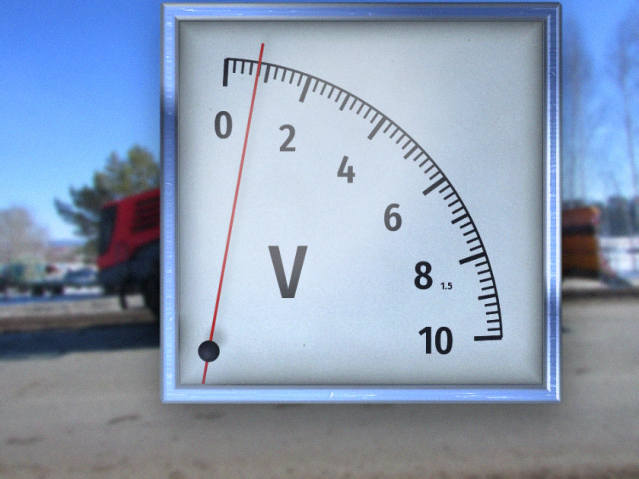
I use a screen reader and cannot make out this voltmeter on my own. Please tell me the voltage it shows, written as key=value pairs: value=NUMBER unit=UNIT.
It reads value=0.8 unit=V
